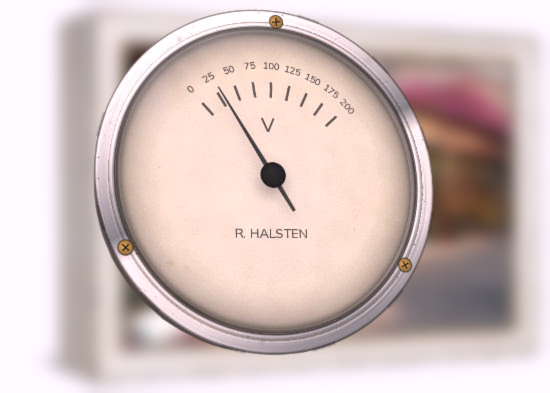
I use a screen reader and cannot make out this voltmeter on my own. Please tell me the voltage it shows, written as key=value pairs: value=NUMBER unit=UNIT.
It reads value=25 unit=V
